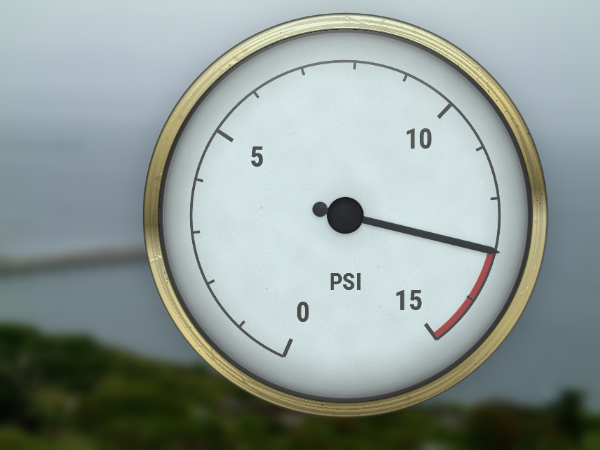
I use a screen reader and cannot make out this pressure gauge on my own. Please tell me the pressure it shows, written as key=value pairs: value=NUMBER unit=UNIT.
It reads value=13 unit=psi
